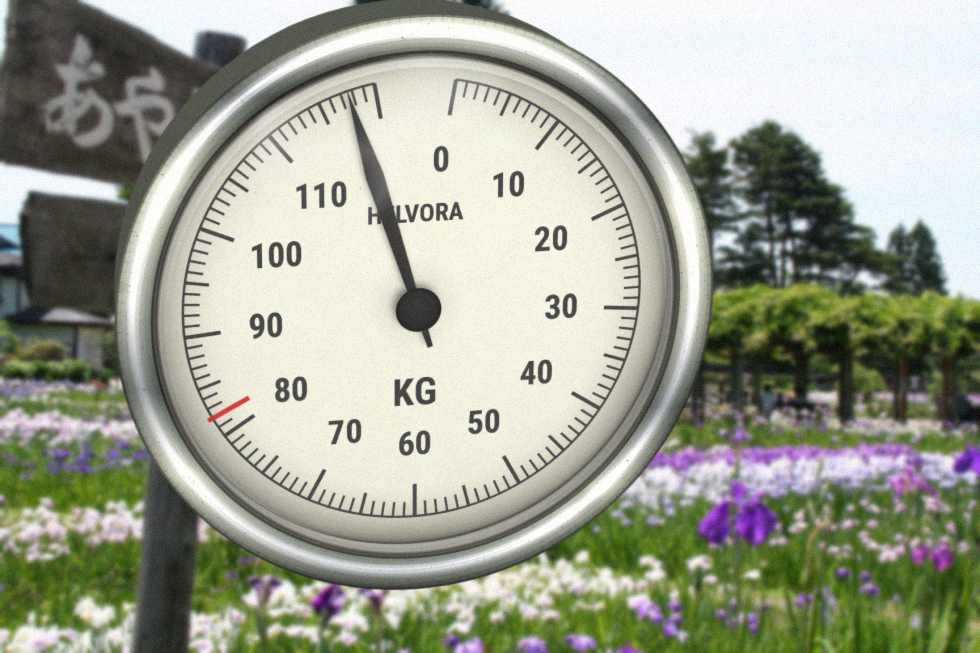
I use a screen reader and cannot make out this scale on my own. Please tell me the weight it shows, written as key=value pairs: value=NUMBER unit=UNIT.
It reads value=117.5 unit=kg
